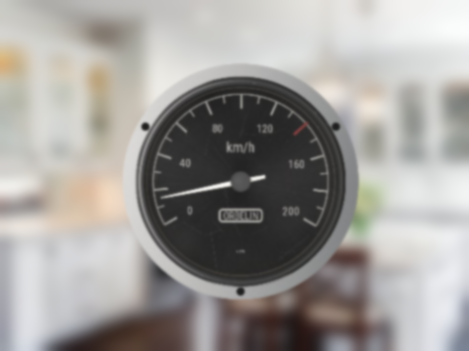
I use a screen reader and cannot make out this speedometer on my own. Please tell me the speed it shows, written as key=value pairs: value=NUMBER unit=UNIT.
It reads value=15 unit=km/h
